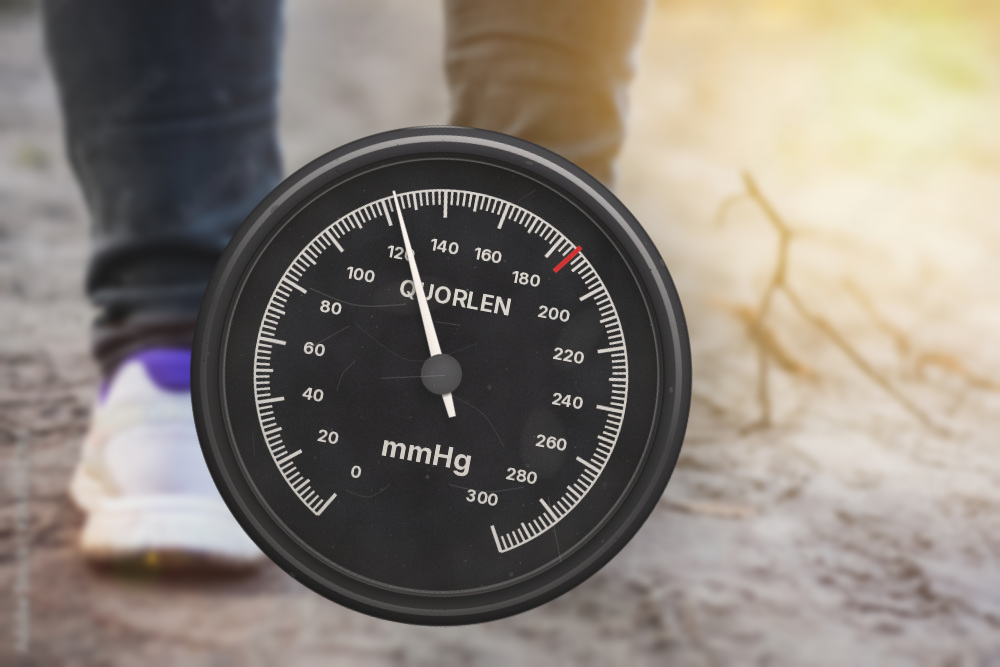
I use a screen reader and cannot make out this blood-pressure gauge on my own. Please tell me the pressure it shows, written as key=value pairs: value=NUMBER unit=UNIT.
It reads value=124 unit=mmHg
